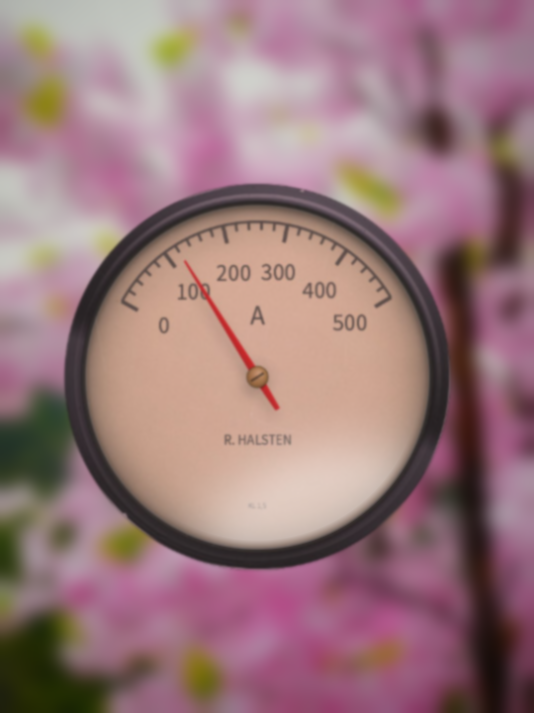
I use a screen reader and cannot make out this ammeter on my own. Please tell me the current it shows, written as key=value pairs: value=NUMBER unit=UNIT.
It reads value=120 unit=A
